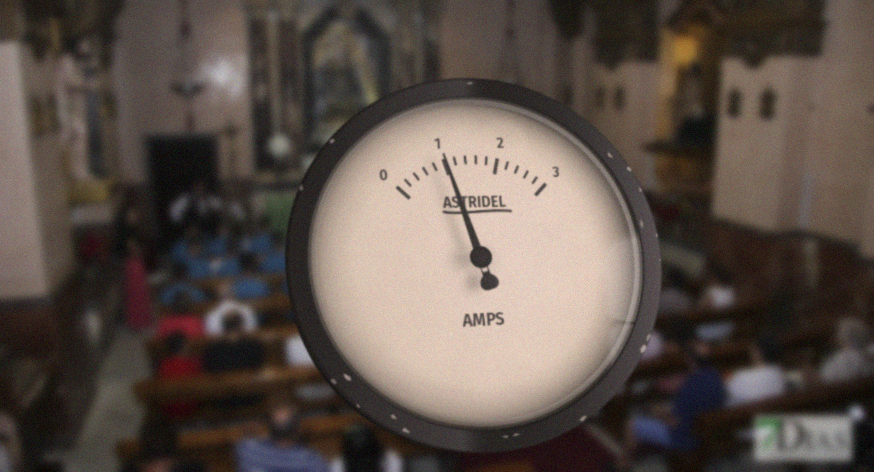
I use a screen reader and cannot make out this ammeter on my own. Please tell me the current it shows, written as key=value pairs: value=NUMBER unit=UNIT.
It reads value=1 unit=A
